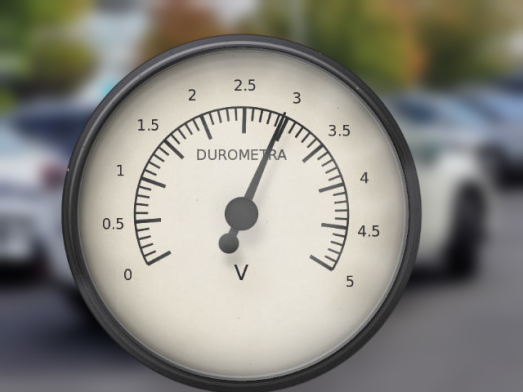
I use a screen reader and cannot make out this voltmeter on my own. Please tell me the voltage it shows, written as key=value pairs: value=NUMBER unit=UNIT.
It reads value=2.95 unit=V
